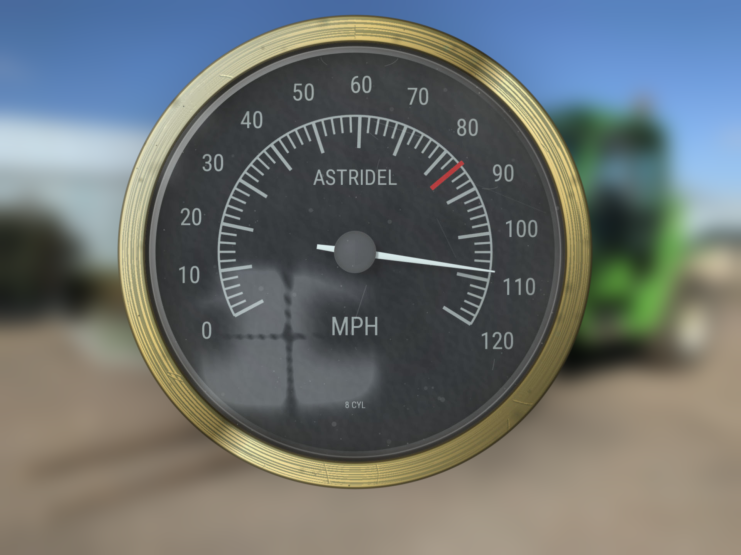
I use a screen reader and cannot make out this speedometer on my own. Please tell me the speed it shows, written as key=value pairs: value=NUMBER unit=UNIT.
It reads value=108 unit=mph
